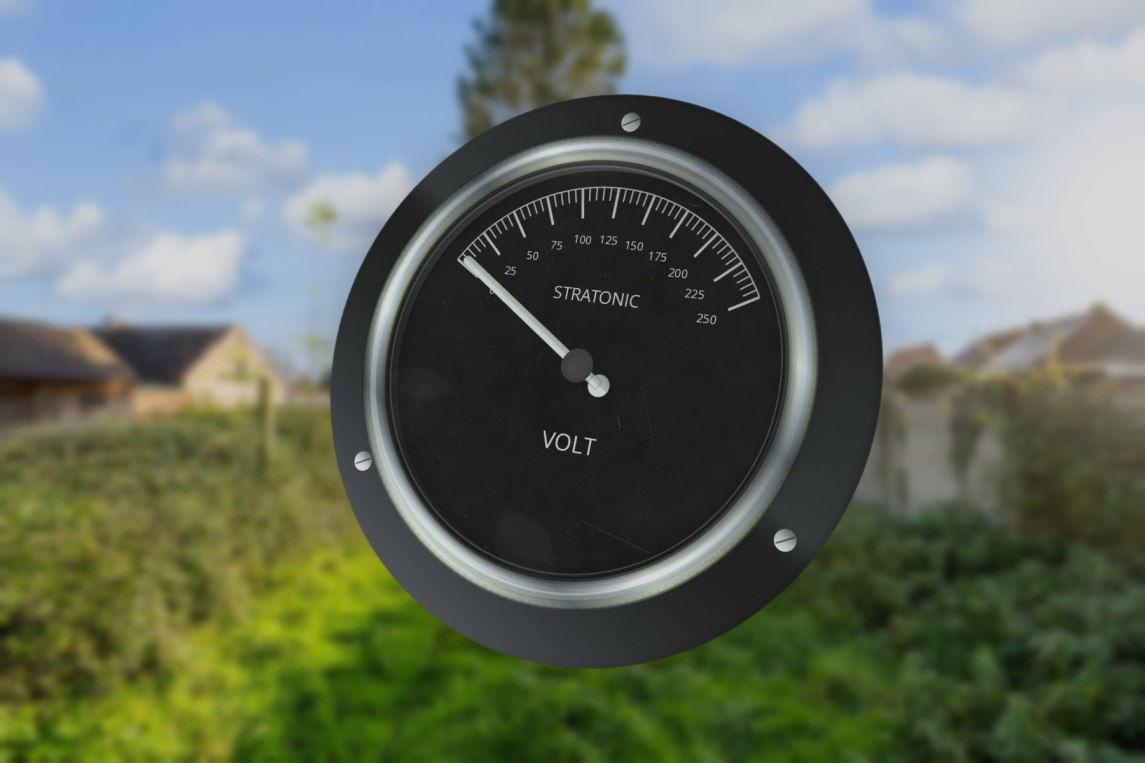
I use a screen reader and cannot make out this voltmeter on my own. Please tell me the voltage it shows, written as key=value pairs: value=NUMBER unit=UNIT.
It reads value=5 unit=V
